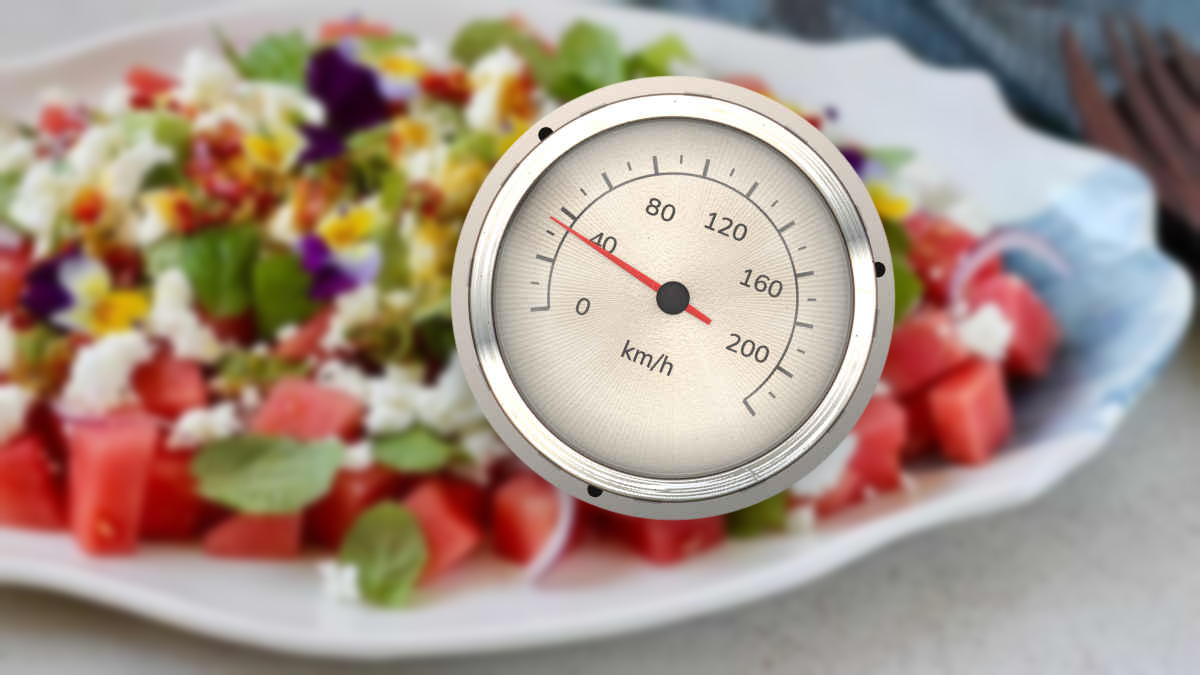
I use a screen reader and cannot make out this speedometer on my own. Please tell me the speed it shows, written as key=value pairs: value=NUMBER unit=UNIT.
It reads value=35 unit=km/h
